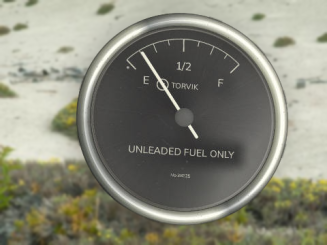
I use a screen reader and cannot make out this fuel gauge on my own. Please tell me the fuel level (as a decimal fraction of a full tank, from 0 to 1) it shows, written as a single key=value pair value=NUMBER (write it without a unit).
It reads value=0.125
